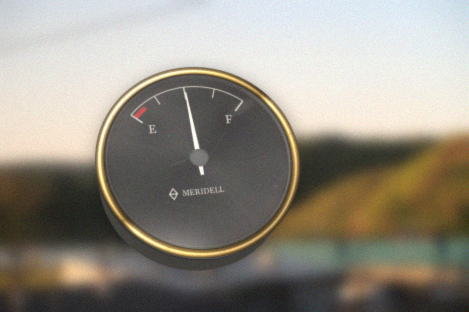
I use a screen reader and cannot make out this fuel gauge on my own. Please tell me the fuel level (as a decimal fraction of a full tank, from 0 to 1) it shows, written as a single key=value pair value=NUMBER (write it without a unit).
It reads value=0.5
